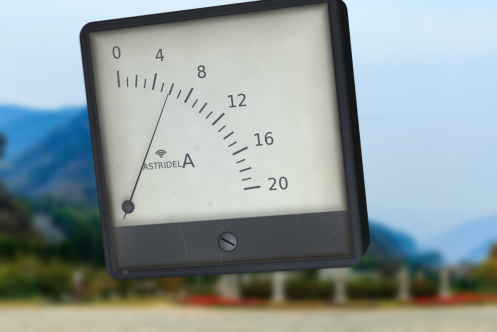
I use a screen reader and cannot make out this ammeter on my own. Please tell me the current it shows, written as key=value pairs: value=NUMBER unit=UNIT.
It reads value=6 unit=A
